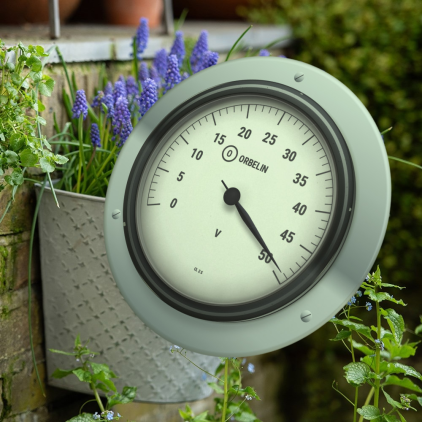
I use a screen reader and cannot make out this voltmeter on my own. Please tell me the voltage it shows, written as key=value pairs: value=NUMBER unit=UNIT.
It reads value=49 unit=V
